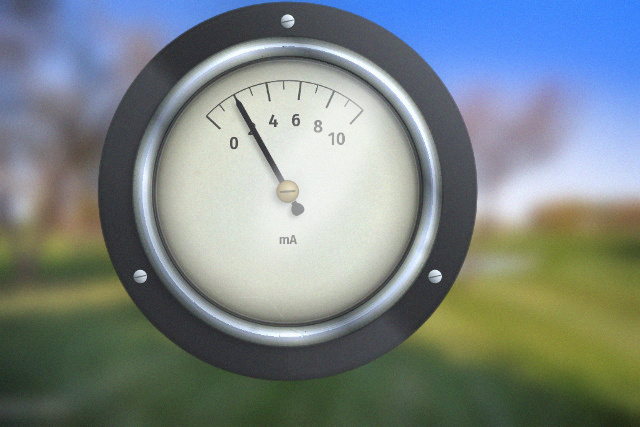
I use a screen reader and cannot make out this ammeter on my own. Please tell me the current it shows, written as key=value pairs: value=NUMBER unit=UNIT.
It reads value=2 unit=mA
